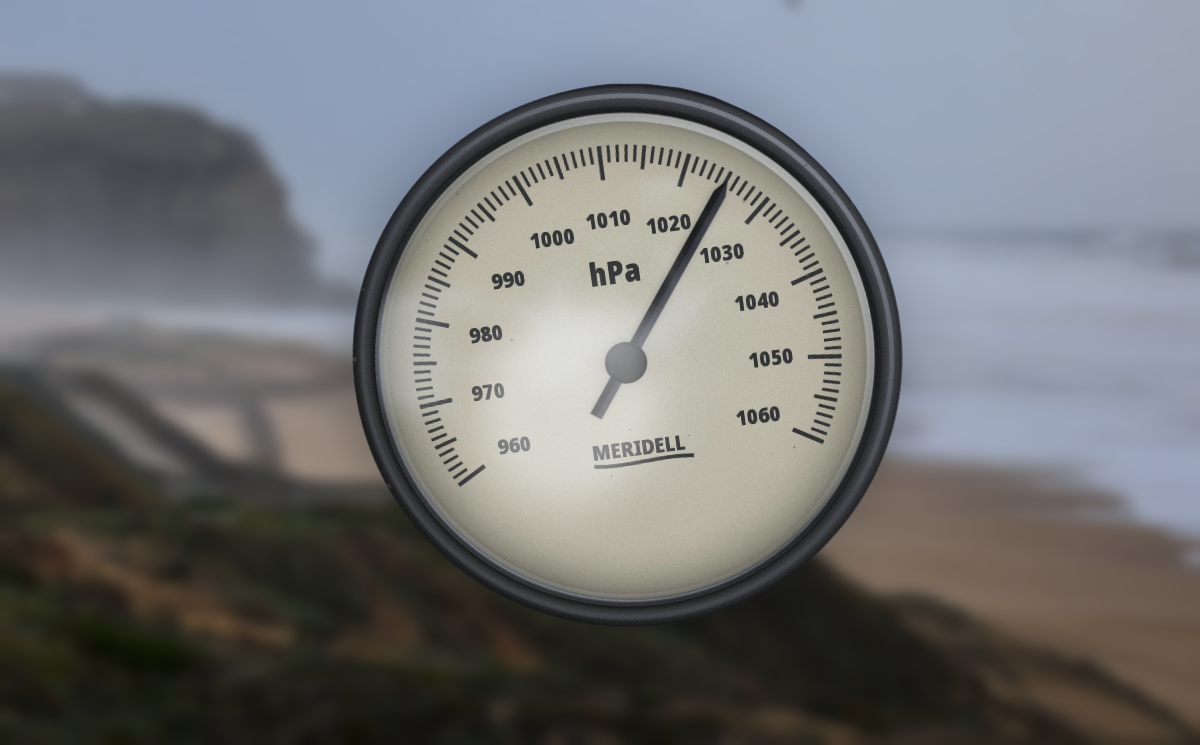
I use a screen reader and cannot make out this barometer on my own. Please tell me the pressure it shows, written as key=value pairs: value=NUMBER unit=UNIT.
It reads value=1025 unit=hPa
